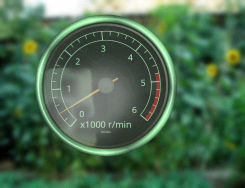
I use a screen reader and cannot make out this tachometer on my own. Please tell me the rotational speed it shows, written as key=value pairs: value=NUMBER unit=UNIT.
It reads value=400 unit=rpm
